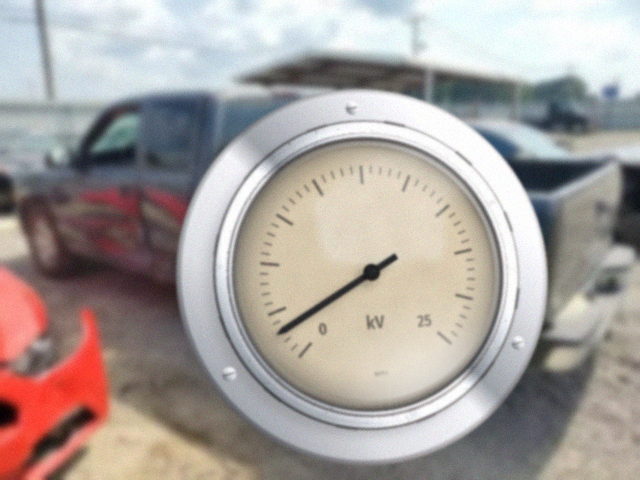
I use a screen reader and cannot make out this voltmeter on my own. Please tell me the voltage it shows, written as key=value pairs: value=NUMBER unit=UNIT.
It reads value=1.5 unit=kV
